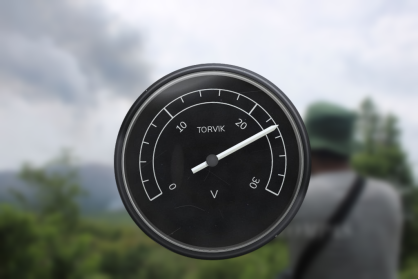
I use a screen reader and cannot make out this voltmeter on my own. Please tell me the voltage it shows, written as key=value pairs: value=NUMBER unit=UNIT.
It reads value=23 unit=V
